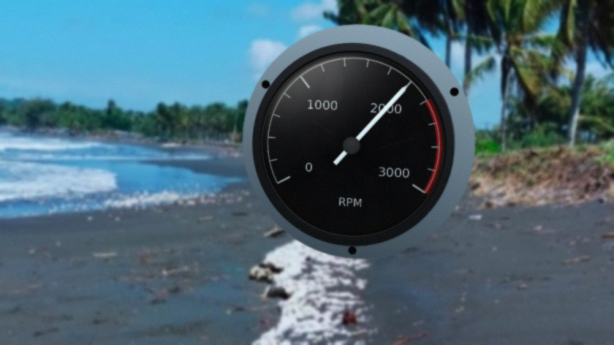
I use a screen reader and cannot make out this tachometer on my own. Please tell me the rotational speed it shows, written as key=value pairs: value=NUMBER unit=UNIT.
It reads value=2000 unit=rpm
